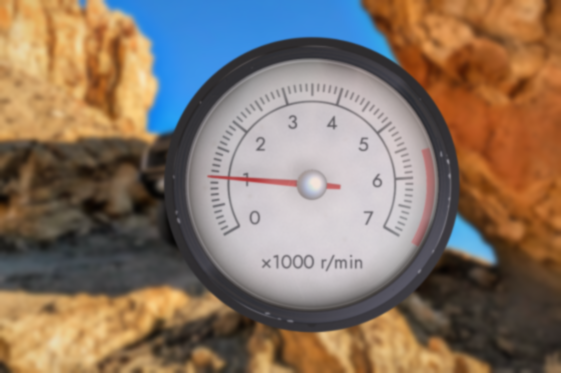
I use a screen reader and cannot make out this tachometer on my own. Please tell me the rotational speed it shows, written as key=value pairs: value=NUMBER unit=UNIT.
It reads value=1000 unit=rpm
